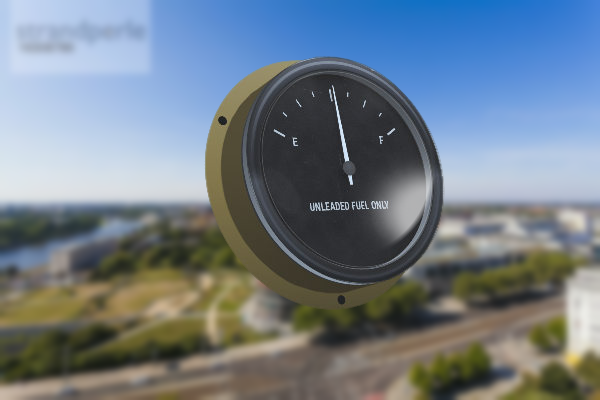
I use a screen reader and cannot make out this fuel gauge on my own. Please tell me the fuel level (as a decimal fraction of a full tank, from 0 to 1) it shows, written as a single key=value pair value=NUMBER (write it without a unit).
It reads value=0.5
